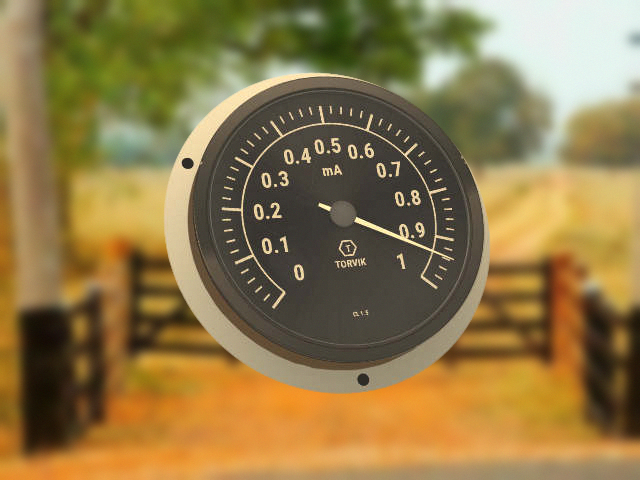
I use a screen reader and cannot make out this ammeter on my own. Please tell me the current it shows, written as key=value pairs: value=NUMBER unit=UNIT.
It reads value=0.94 unit=mA
